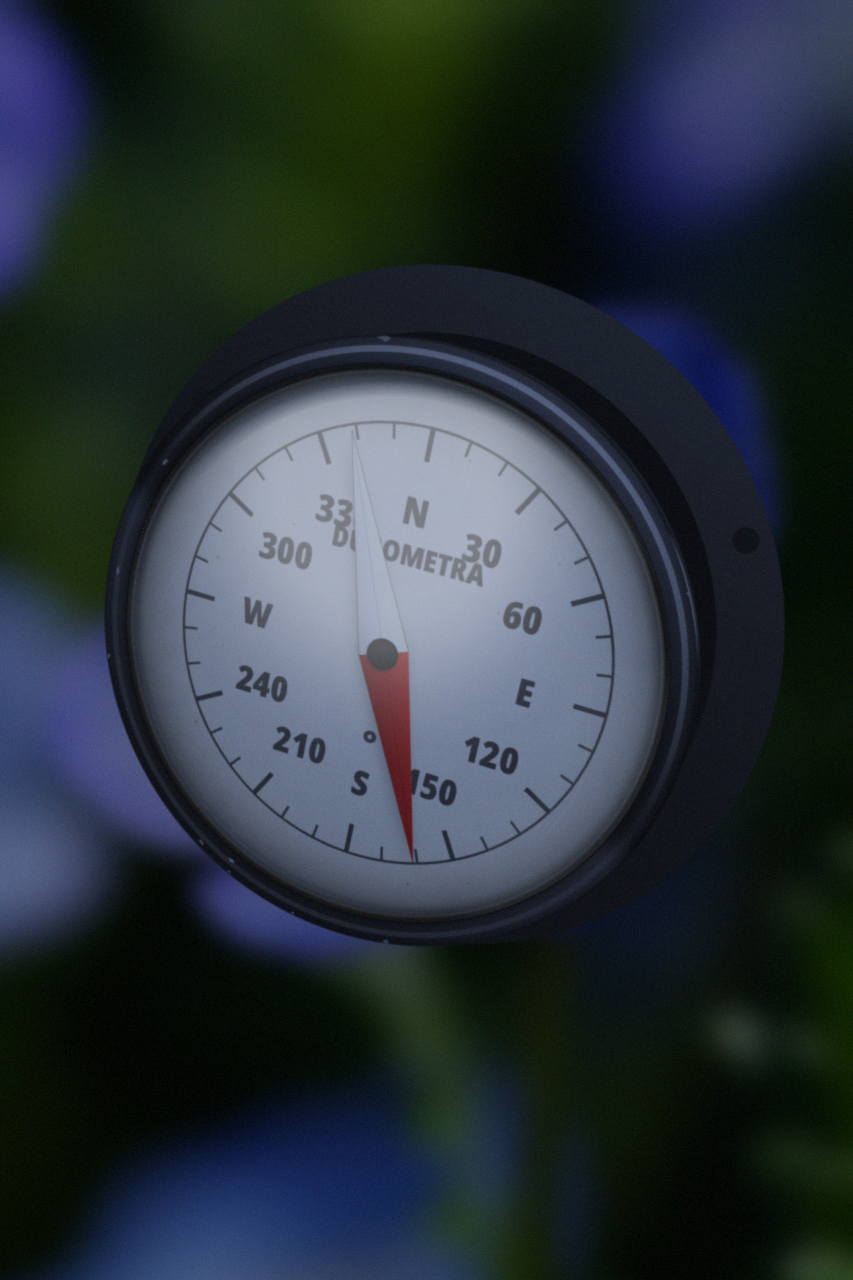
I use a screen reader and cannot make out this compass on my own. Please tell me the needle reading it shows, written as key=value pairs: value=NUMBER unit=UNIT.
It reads value=160 unit=°
